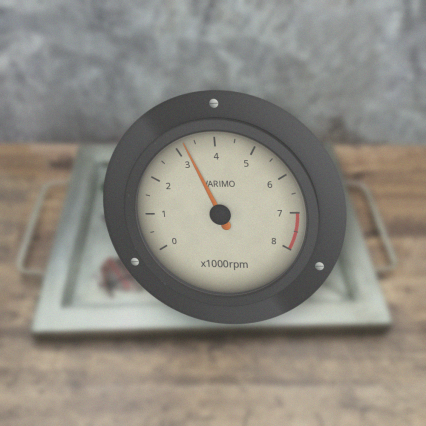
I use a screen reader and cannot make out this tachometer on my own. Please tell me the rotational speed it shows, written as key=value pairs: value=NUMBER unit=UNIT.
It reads value=3250 unit=rpm
